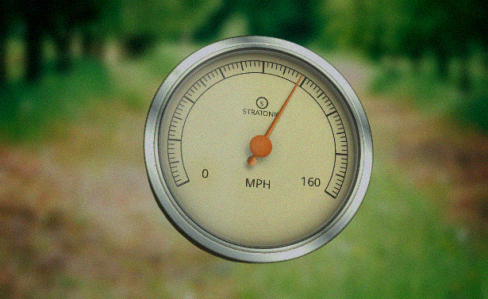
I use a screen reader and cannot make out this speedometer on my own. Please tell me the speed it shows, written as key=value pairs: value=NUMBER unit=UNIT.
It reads value=98 unit=mph
